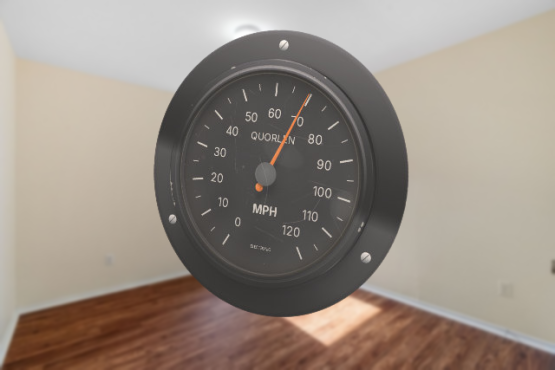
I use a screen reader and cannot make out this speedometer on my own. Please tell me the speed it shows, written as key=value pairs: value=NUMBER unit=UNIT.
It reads value=70 unit=mph
